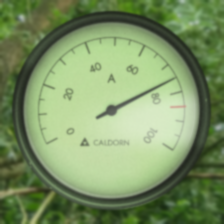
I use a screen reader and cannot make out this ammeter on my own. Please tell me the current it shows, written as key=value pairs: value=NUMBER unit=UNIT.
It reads value=75 unit=A
